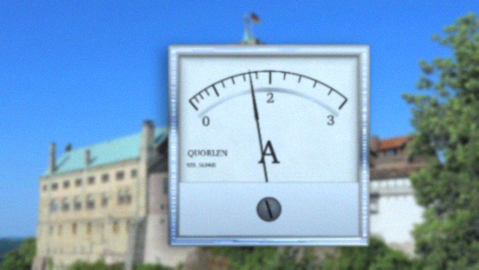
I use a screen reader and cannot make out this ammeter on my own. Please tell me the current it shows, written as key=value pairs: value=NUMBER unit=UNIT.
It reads value=1.7 unit=A
